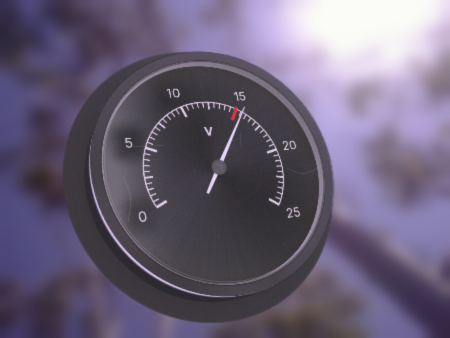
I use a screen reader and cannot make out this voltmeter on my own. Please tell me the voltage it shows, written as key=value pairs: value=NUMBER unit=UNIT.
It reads value=15.5 unit=V
